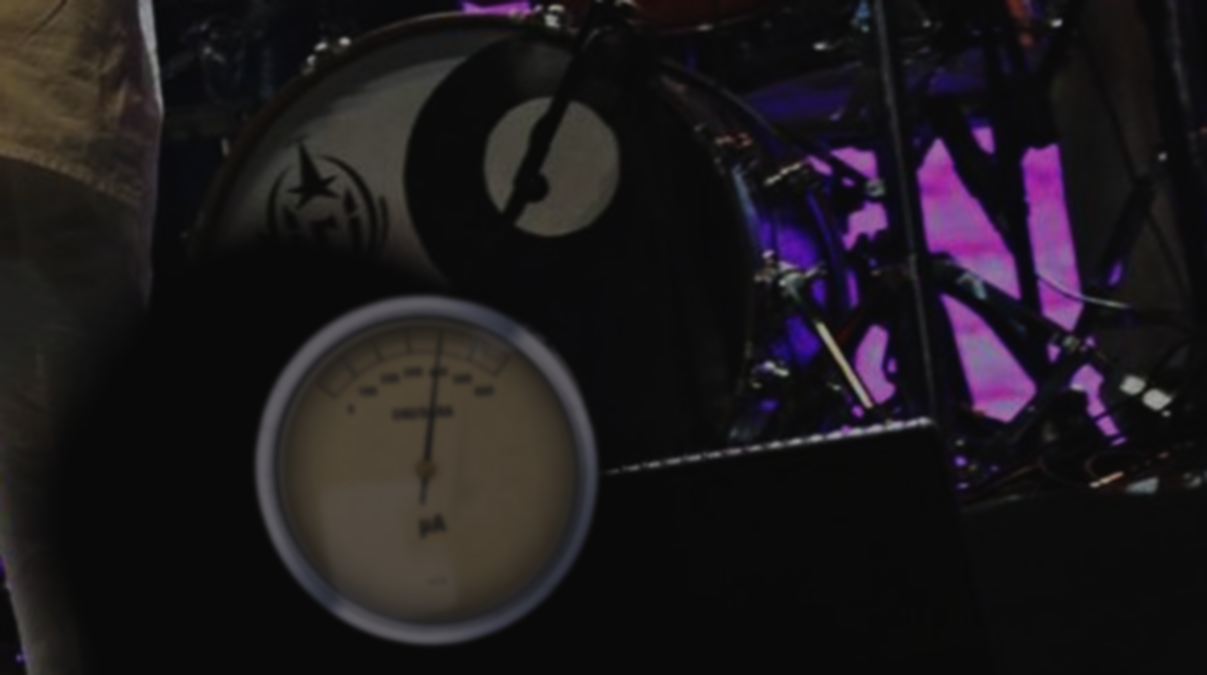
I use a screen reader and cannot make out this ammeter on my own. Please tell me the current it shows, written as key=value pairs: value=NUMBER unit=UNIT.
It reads value=400 unit=µA
